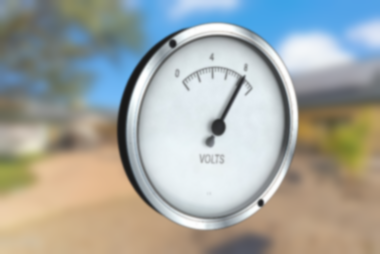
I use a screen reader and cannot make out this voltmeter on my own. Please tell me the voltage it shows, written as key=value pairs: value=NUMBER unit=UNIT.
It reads value=8 unit=V
